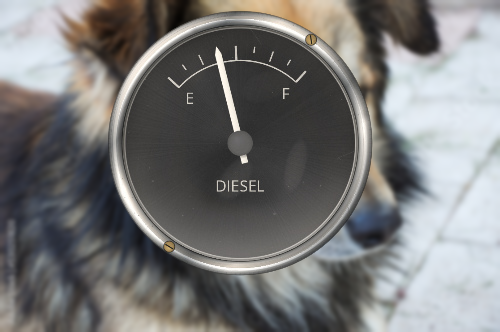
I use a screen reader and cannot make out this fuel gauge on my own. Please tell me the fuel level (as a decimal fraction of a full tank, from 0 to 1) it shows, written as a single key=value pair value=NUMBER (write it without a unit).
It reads value=0.375
